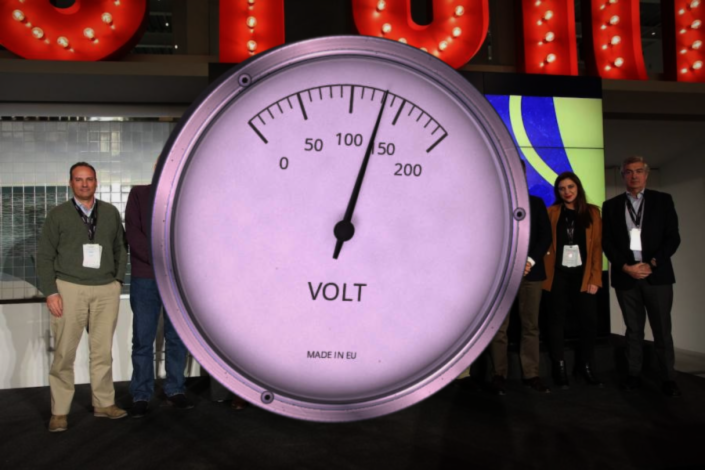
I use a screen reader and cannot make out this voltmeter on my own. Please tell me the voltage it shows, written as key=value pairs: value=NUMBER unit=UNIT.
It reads value=130 unit=V
